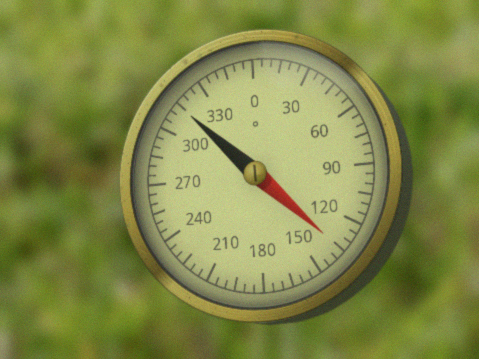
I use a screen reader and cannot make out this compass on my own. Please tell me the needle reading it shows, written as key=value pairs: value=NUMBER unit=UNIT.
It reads value=135 unit=°
